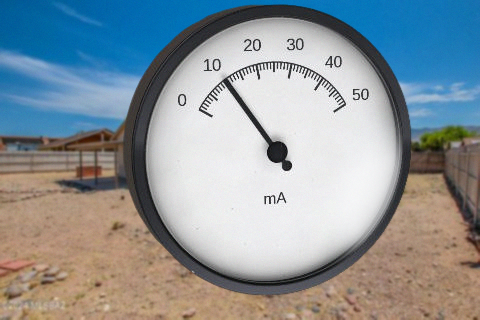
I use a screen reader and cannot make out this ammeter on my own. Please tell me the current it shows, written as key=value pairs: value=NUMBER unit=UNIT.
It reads value=10 unit=mA
